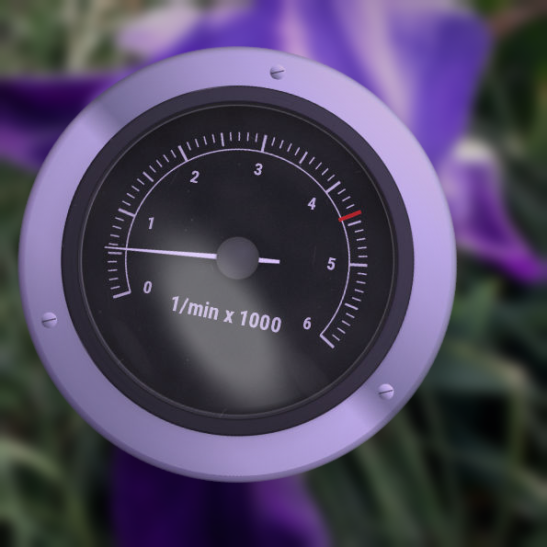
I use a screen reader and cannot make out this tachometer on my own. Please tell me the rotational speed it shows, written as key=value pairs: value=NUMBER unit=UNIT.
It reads value=550 unit=rpm
